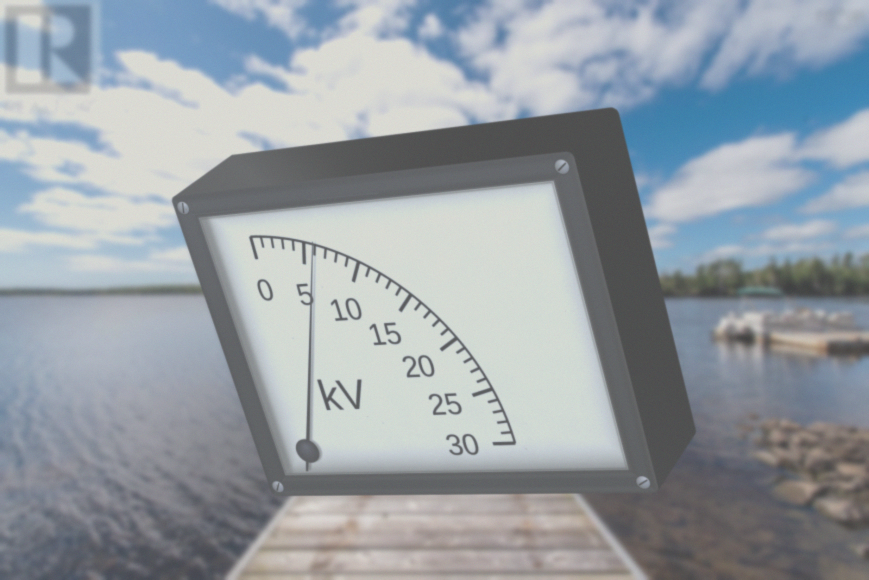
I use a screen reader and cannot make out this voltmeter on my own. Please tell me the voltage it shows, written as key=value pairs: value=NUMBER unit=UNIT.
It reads value=6 unit=kV
